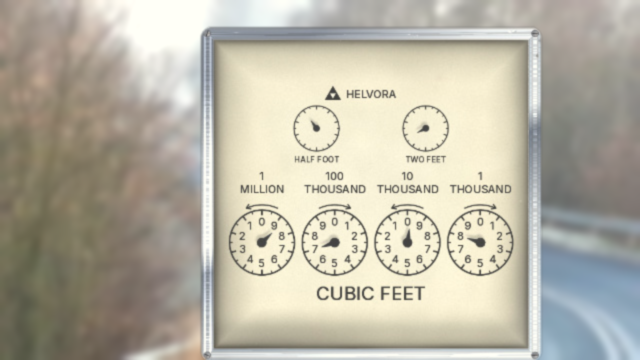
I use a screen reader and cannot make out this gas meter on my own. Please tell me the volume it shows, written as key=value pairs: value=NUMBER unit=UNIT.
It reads value=869800 unit=ft³
